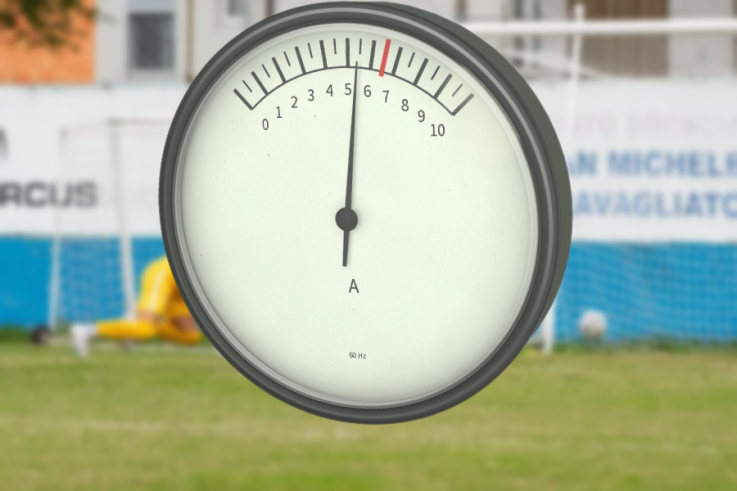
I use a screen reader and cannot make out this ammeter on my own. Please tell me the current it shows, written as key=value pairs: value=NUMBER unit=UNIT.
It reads value=5.5 unit=A
